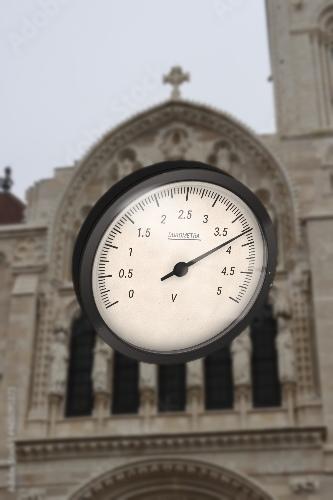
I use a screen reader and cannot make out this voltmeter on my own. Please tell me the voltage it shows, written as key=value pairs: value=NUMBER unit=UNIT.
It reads value=3.75 unit=V
